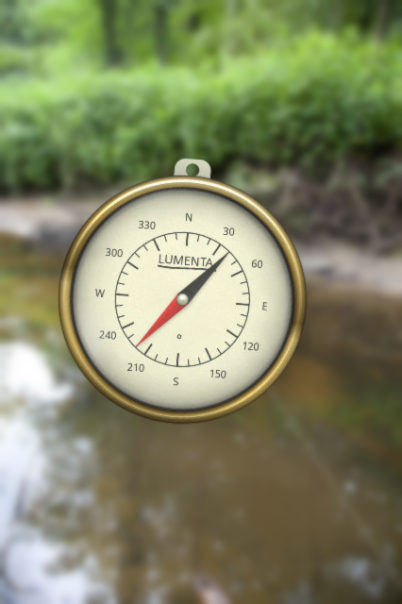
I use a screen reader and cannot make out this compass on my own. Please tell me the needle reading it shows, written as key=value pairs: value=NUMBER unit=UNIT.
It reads value=220 unit=°
